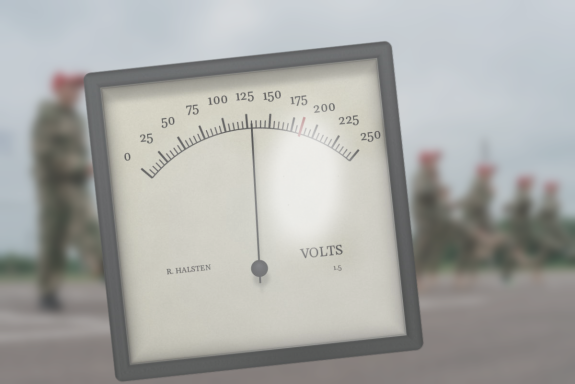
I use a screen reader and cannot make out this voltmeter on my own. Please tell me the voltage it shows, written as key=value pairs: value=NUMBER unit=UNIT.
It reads value=130 unit=V
